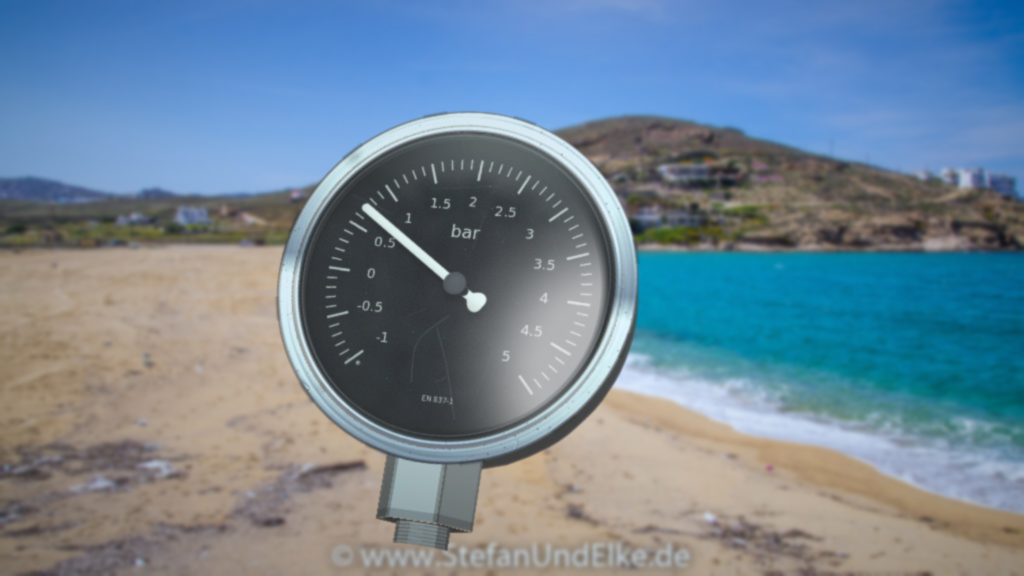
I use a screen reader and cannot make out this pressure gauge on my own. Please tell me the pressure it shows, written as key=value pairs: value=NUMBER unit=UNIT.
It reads value=0.7 unit=bar
